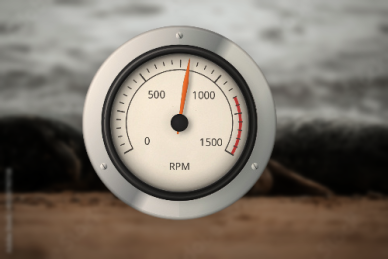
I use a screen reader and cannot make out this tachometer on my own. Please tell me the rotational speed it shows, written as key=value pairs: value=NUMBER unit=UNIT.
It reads value=800 unit=rpm
